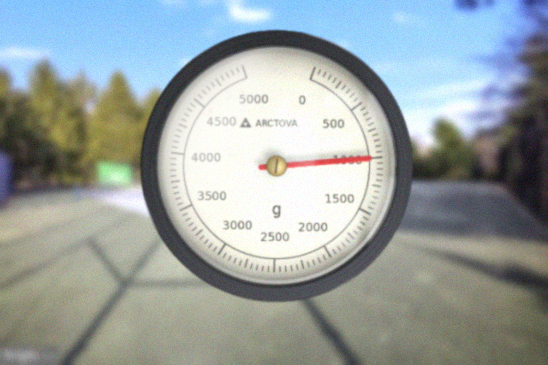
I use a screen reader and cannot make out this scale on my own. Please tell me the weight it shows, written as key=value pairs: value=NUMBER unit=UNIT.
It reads value=1000 unit=g
